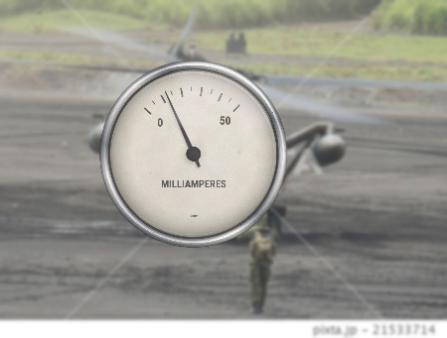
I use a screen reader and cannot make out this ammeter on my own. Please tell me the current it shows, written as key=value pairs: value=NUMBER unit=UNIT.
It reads value=12.5 unit=mA
